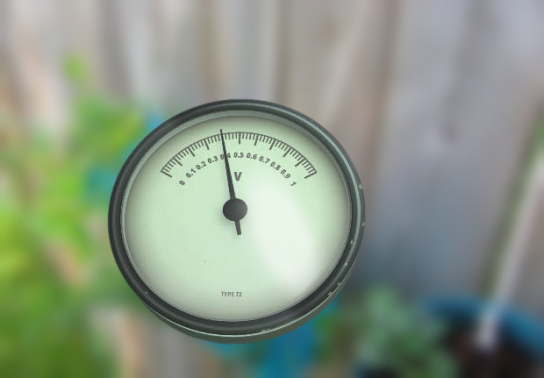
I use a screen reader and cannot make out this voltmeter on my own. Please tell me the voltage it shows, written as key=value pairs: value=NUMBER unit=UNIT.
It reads value=0.4 unit=V
